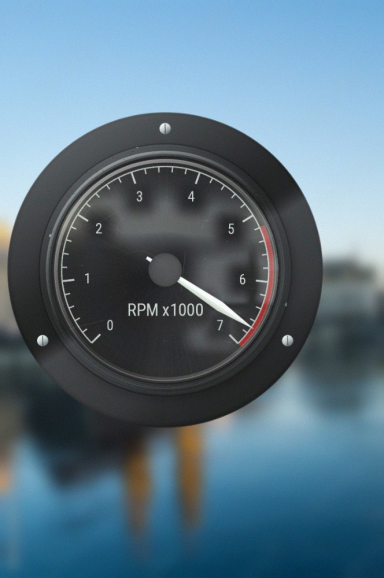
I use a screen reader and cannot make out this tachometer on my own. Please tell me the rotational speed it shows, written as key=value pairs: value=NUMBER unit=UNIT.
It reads value=6700 unit=rpm
